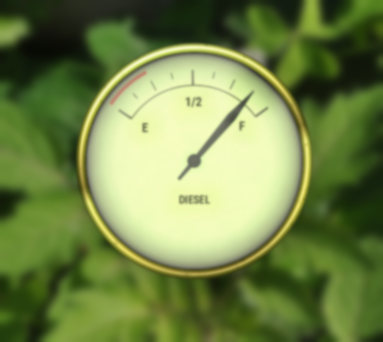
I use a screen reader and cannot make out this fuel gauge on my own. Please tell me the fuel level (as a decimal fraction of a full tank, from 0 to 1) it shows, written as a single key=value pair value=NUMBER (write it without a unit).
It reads value=0.875
